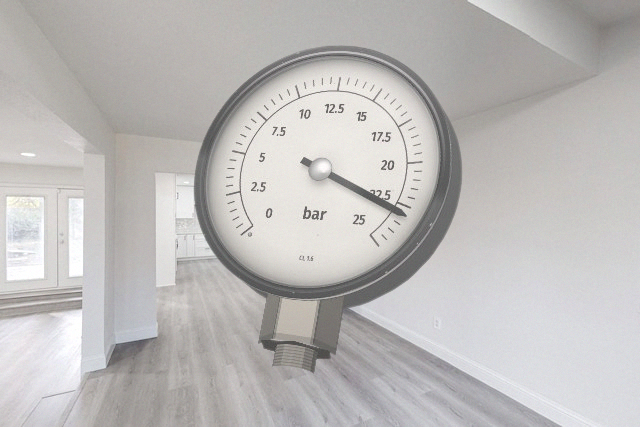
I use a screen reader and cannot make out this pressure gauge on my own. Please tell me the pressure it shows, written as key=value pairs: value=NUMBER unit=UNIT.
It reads value=23 unit=bar
